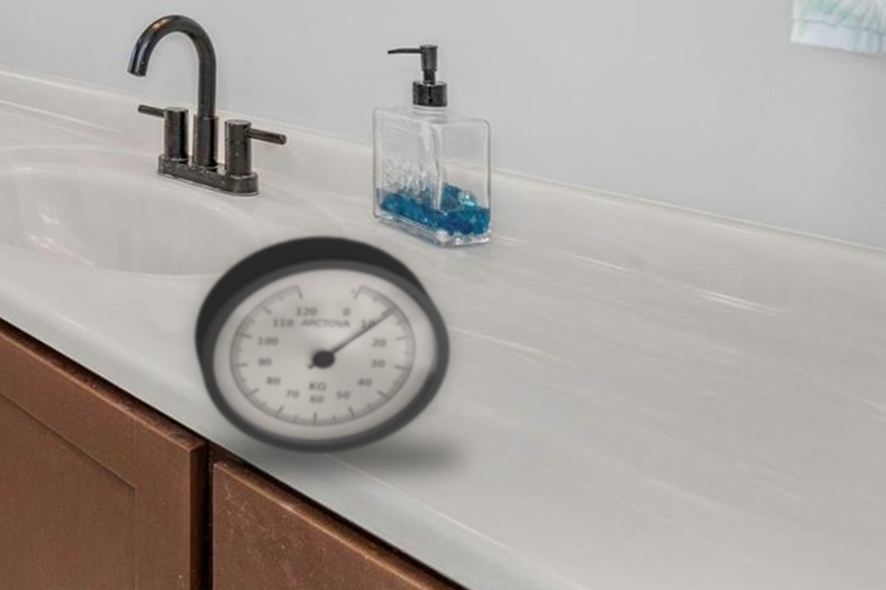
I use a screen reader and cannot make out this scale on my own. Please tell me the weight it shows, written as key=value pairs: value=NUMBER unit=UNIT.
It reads value=10 unit=kg
